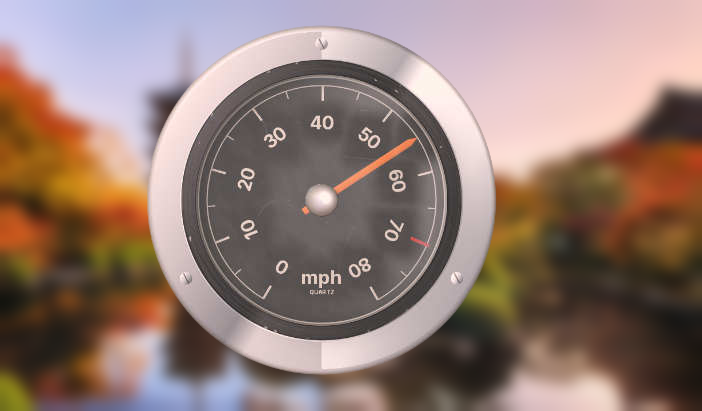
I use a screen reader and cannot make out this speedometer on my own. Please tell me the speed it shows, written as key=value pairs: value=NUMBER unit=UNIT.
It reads value=55 unit=mph
